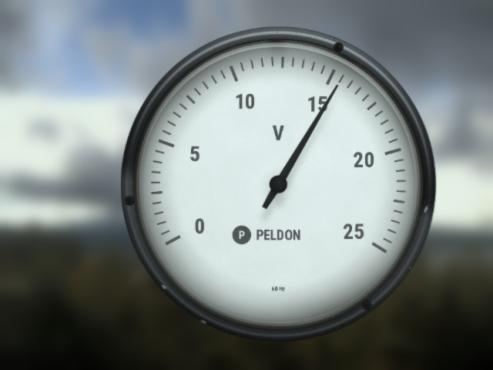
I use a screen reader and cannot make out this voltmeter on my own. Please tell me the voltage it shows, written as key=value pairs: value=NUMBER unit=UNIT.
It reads value=15.5 unit=V
